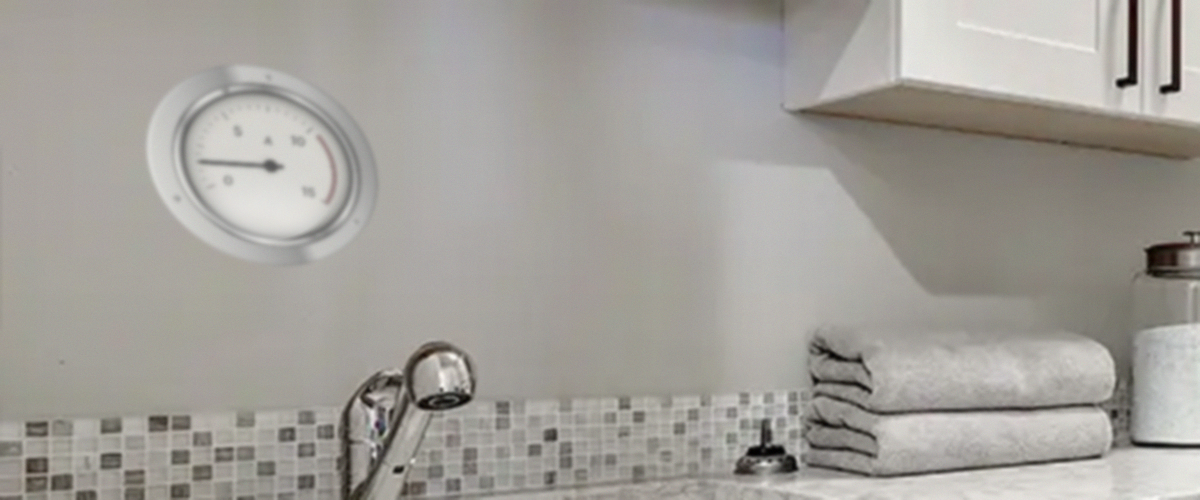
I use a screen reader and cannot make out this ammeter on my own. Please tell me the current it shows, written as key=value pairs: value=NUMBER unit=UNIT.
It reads value=1.5 unit=A
